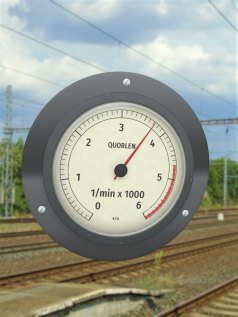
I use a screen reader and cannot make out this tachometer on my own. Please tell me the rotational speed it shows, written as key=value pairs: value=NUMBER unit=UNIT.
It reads value=3700 unit=rpm
